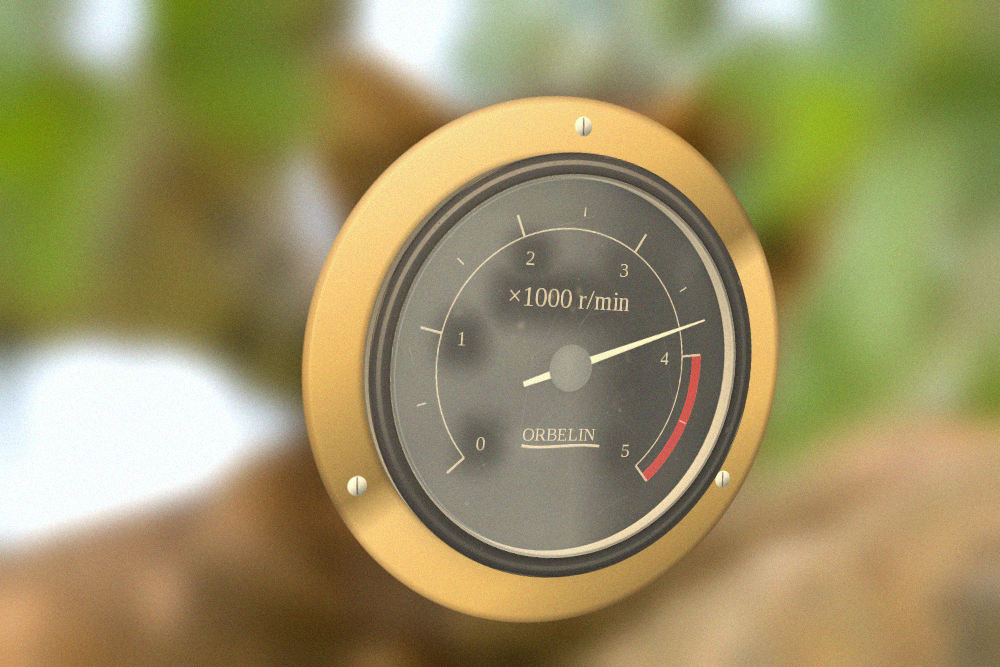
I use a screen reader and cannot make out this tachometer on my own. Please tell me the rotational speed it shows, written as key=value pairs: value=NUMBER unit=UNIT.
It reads value=3750 unit=rpm
